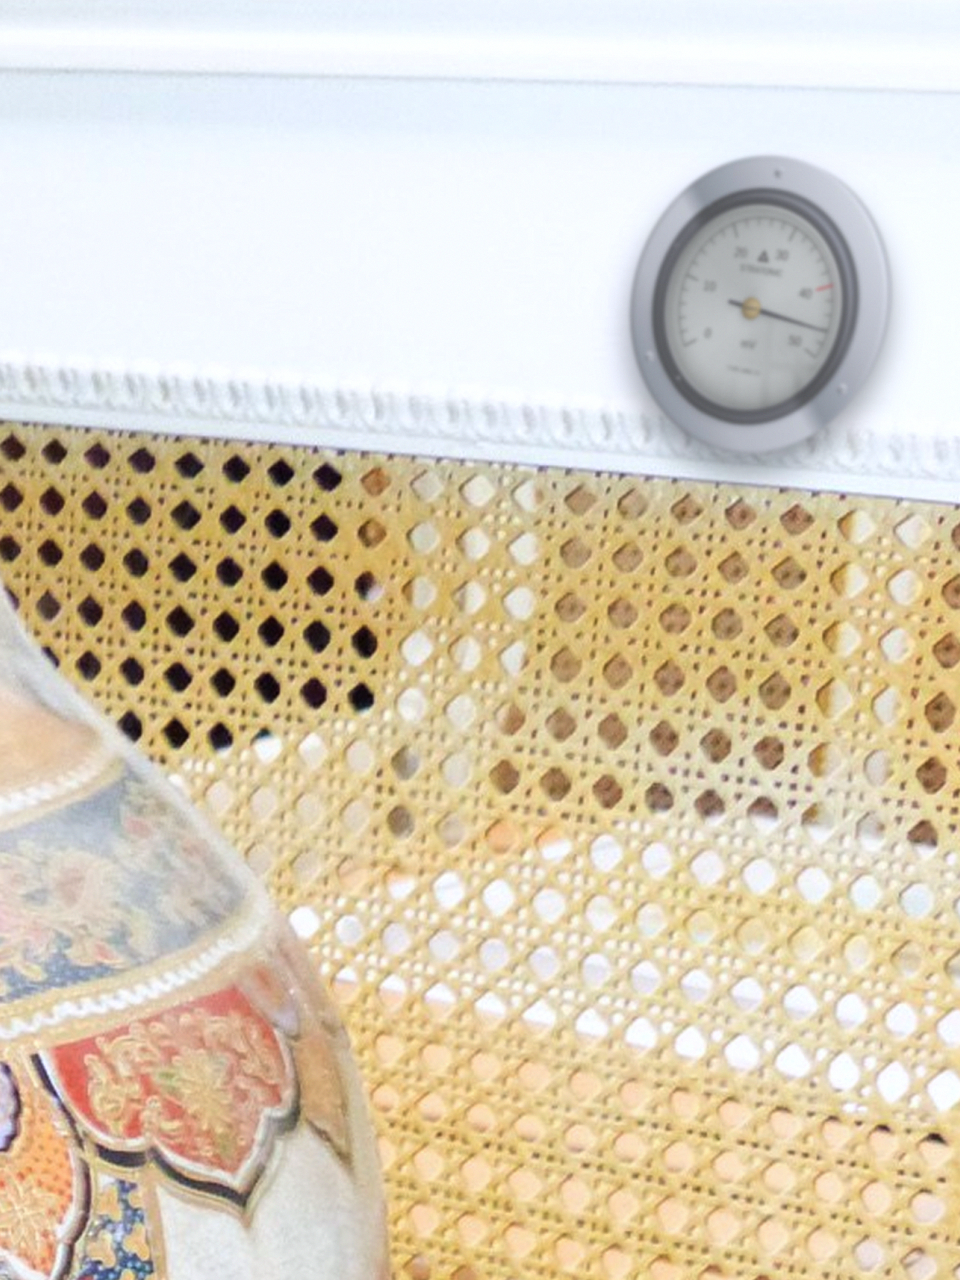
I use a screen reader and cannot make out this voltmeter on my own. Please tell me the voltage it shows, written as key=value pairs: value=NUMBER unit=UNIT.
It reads value=46 unit=mV
